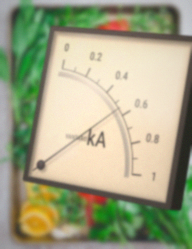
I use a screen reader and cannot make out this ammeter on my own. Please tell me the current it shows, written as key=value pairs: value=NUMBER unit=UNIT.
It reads value=0.55 unit=kA
